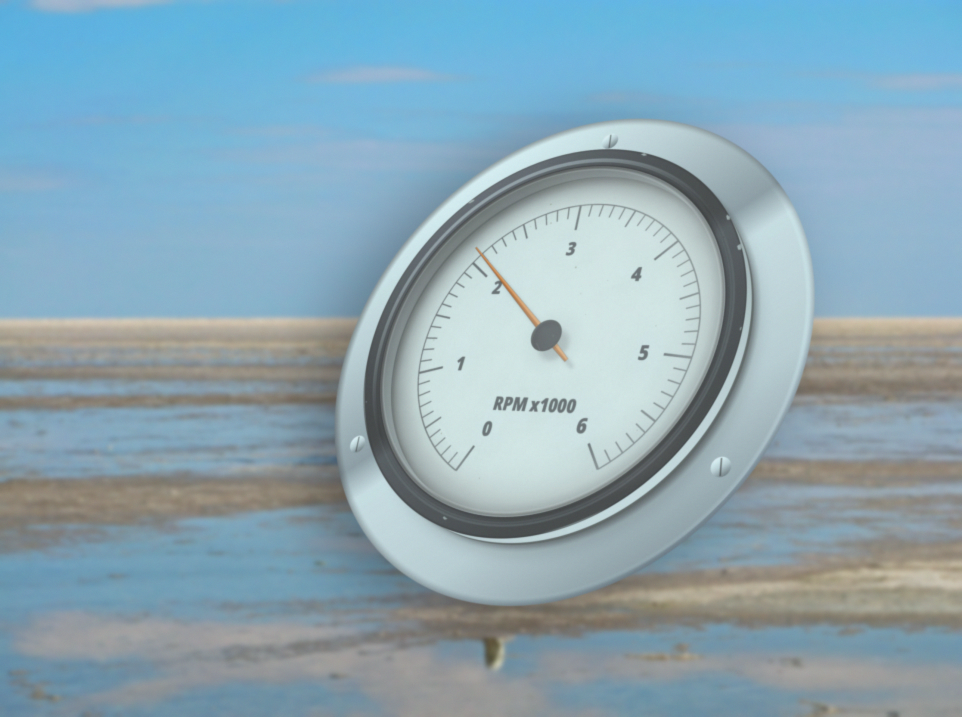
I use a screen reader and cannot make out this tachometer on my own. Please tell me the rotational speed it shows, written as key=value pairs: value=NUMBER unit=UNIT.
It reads value=2100 unit=rpm
